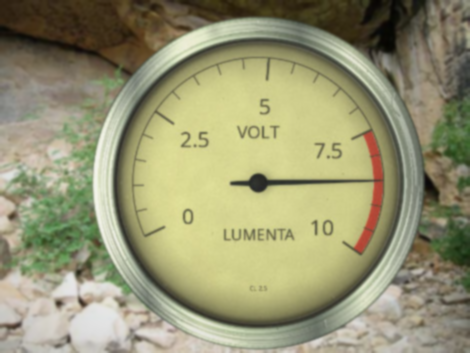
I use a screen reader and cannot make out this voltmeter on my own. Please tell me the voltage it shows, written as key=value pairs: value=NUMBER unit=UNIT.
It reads value=8.5 unit=V
